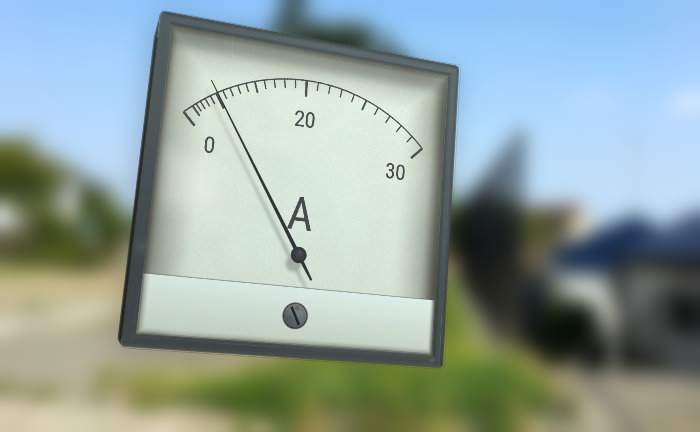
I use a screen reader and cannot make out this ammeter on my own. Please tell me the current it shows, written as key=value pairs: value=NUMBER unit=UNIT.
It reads value=10 unit=A
